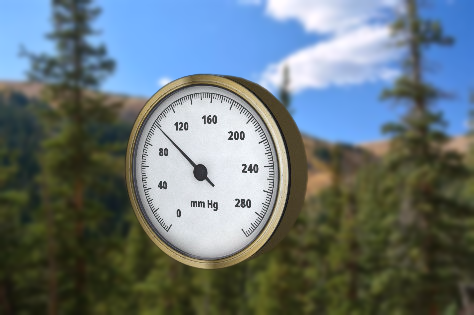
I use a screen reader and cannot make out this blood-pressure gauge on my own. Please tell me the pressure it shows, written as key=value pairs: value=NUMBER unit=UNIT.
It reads value=100 unit=mmHg
